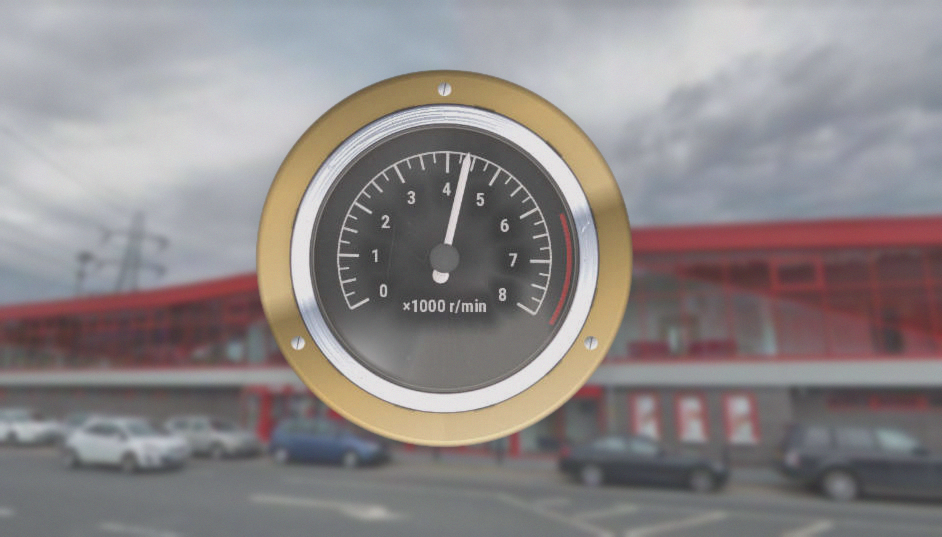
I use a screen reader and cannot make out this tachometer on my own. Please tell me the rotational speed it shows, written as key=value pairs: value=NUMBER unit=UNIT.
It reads value=4375 unit=rpm
